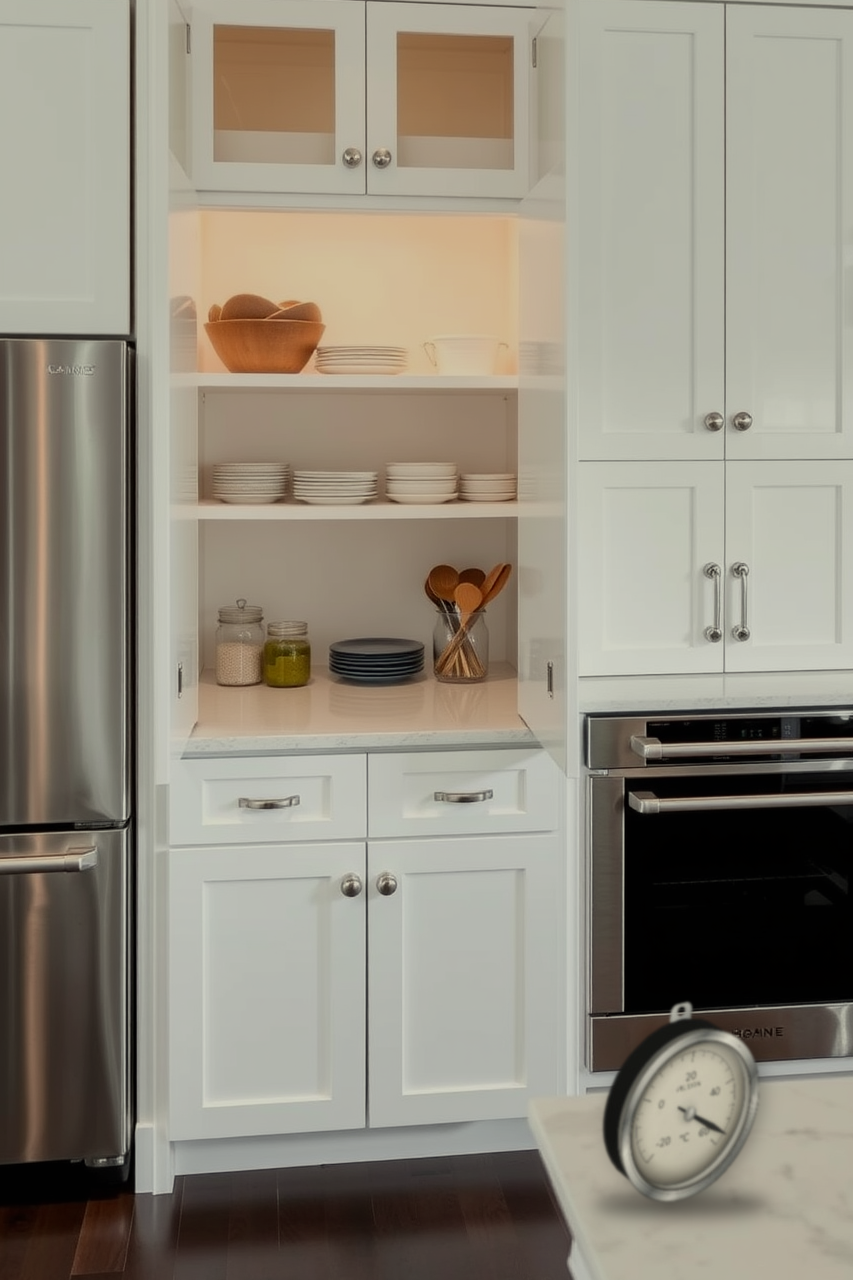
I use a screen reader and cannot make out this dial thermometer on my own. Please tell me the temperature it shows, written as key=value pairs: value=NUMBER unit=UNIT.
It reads value=56 unit=°C
